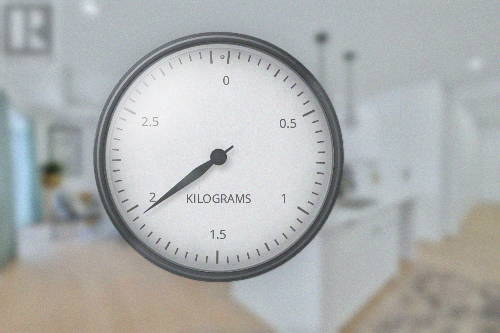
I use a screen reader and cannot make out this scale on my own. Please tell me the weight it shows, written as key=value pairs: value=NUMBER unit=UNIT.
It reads value=1.95 unit=kg
